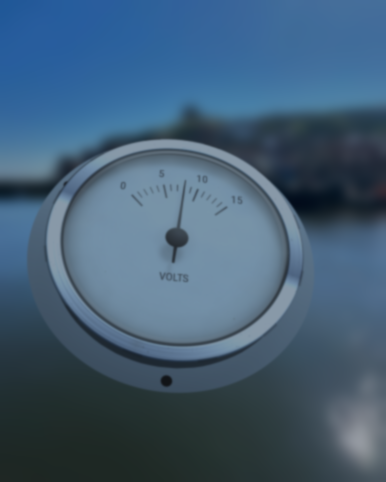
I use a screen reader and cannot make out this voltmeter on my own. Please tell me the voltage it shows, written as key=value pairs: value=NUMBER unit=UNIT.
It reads value=8 unit=V
